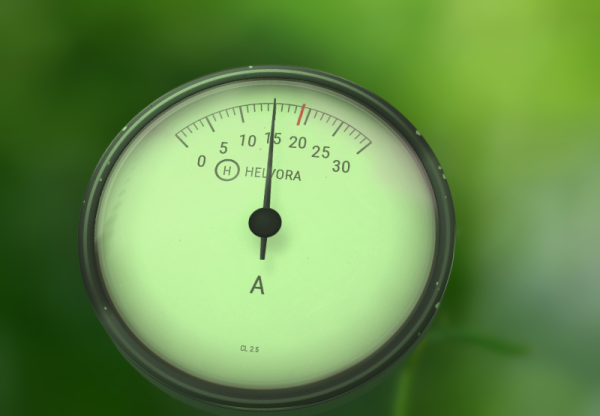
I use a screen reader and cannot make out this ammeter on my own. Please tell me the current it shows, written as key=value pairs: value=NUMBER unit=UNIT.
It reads value=15 unit=A
